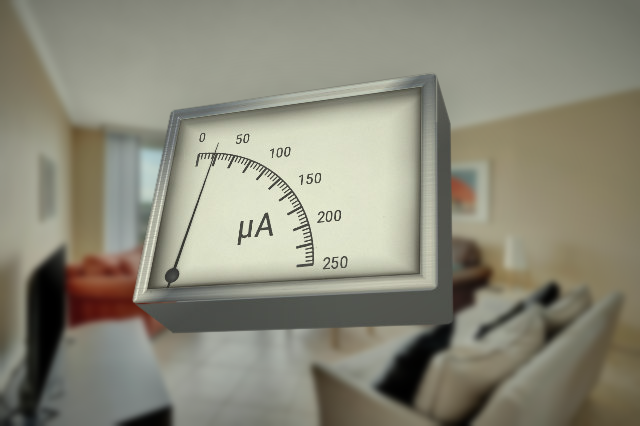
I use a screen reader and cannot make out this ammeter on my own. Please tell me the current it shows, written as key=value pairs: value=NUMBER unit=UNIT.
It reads value=25 unit=µA
